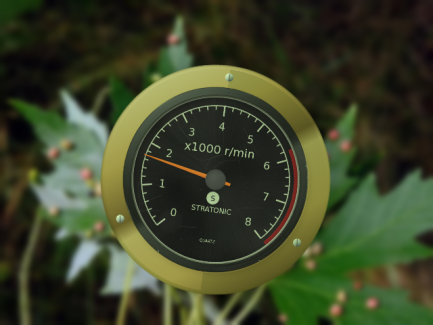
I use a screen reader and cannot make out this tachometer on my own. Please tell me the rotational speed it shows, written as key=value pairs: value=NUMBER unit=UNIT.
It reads value=1700 unit=rpm
